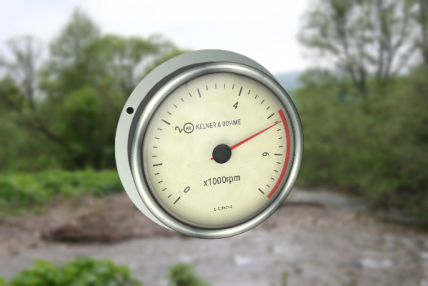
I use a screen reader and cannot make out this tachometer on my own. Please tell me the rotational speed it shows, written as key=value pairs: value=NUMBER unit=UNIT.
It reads value=5200 unit=rpm
